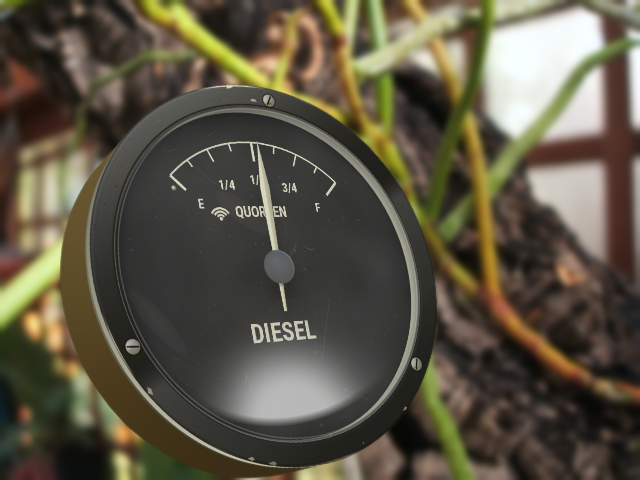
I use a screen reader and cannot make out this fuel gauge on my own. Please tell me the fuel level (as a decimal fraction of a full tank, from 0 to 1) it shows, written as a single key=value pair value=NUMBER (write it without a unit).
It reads value=0.5
